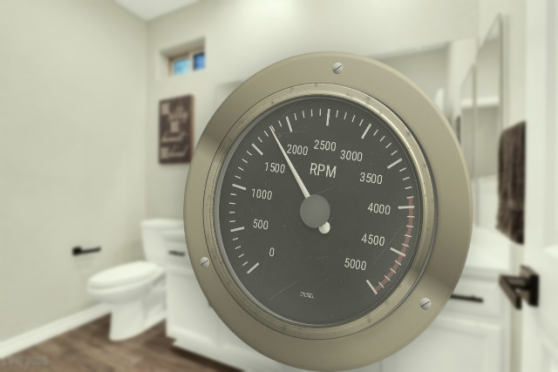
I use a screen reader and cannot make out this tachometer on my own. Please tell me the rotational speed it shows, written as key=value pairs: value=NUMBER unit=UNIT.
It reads value=1800 unit=rpm
